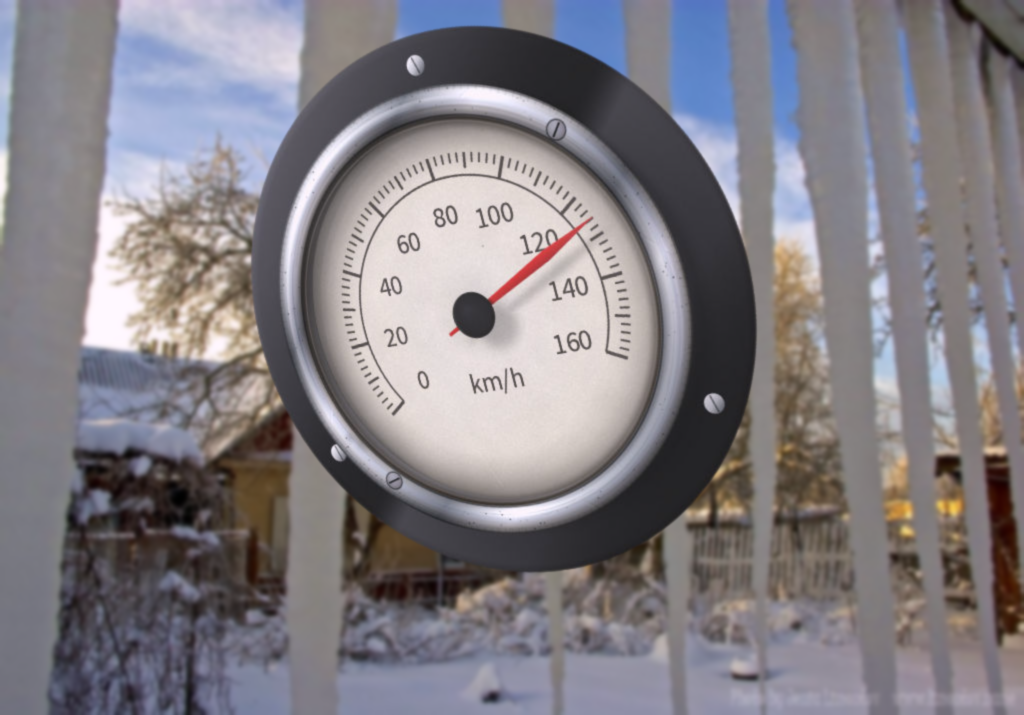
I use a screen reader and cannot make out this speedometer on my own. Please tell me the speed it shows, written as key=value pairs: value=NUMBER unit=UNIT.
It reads value=126 unit=km/h
